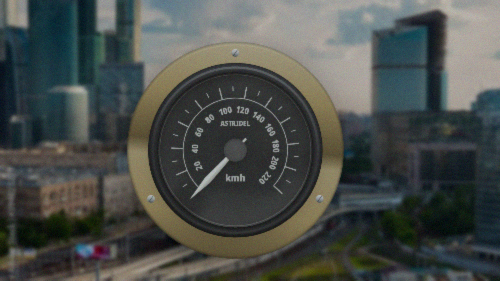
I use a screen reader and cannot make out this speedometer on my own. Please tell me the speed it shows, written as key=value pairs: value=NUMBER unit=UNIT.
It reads value=0 unit=km/h
